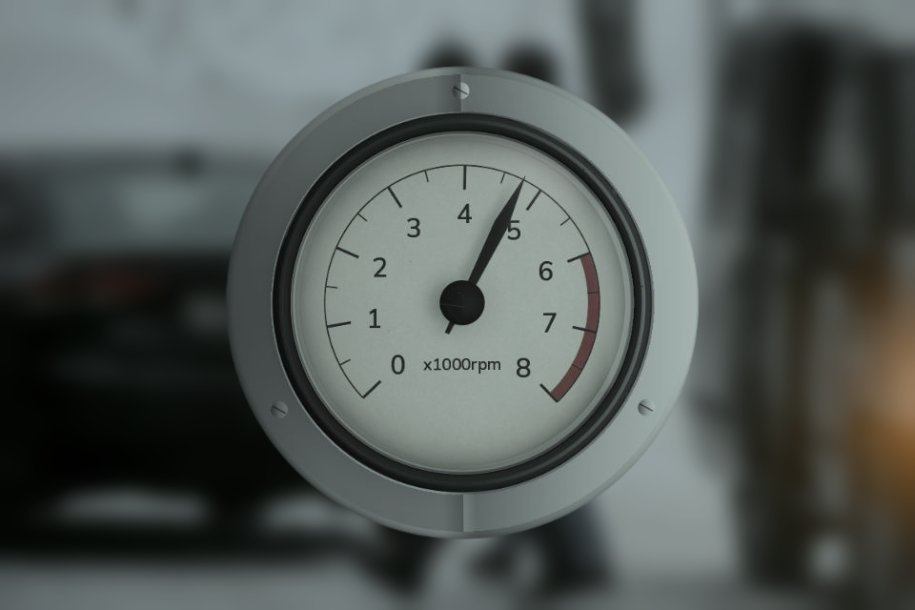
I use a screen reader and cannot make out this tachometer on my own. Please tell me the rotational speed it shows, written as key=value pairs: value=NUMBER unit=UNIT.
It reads value=4750 unit=rpm
